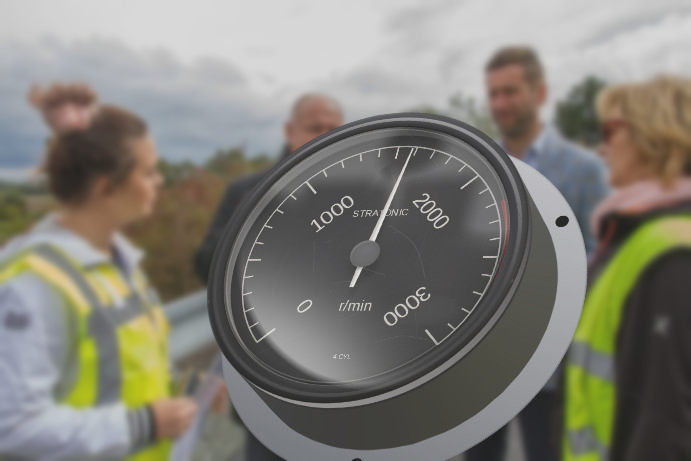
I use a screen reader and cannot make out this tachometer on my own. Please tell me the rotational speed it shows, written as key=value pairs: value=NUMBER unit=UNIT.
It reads value=1600 unit=rpm
